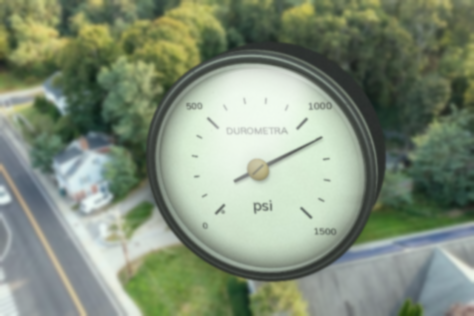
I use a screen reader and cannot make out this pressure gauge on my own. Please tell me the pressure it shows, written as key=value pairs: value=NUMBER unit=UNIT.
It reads value=1100 unit=psi
